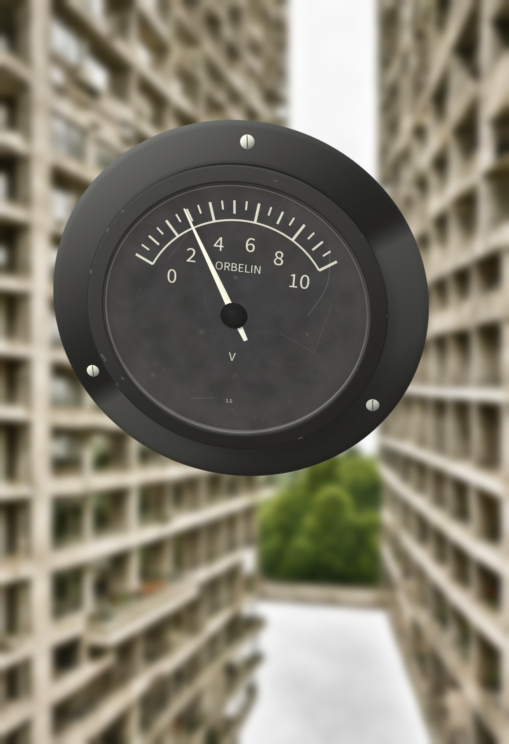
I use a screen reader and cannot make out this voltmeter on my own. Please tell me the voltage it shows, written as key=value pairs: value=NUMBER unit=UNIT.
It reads value=3 unit=V
